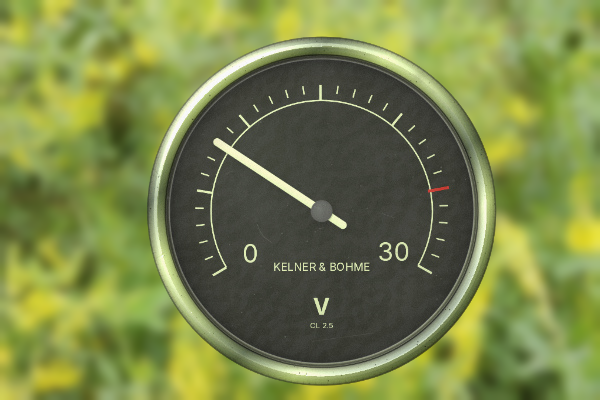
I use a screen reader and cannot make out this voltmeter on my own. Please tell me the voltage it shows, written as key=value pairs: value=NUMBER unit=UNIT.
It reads value=8 unit=V
